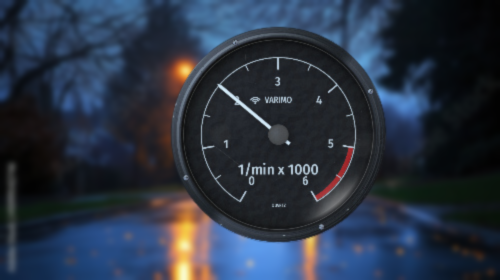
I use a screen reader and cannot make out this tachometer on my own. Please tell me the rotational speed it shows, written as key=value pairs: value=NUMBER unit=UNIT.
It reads value=2000 unit=rpm
